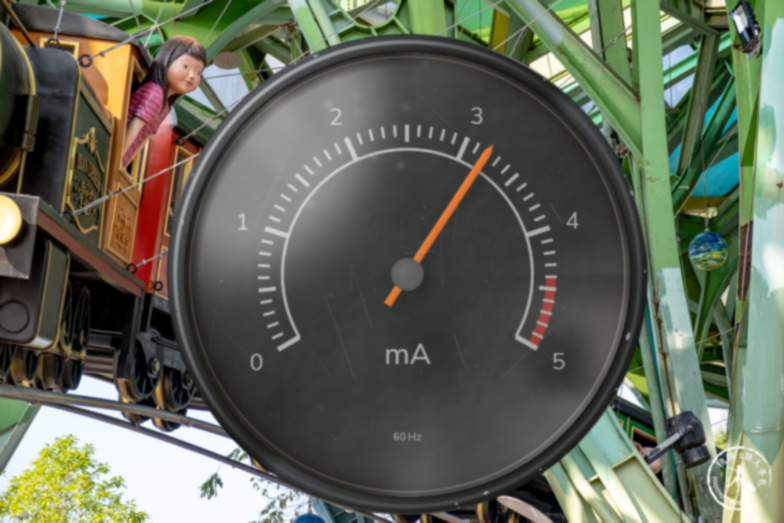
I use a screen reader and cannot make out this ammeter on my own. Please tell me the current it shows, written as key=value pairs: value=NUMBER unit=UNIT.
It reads value=3.2 unit=mA
